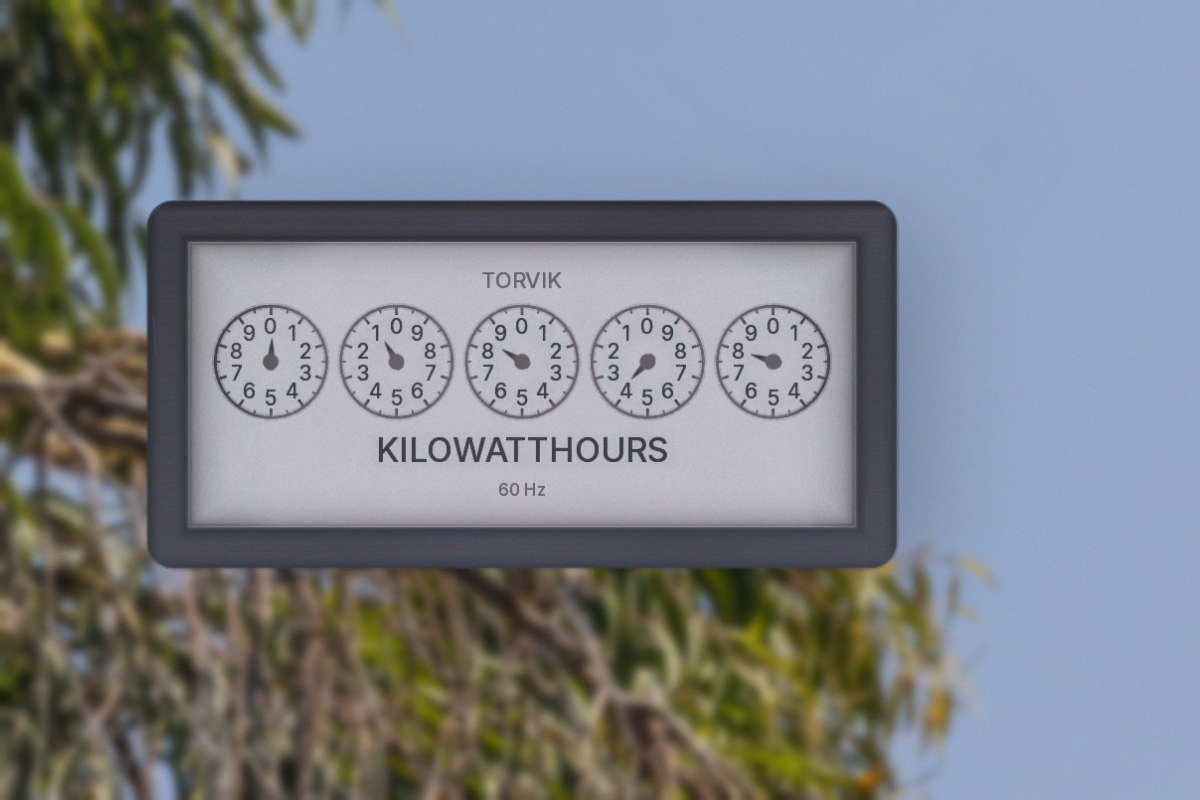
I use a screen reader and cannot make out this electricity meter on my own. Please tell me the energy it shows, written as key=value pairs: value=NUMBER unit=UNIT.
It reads value=838 unit=kWh
